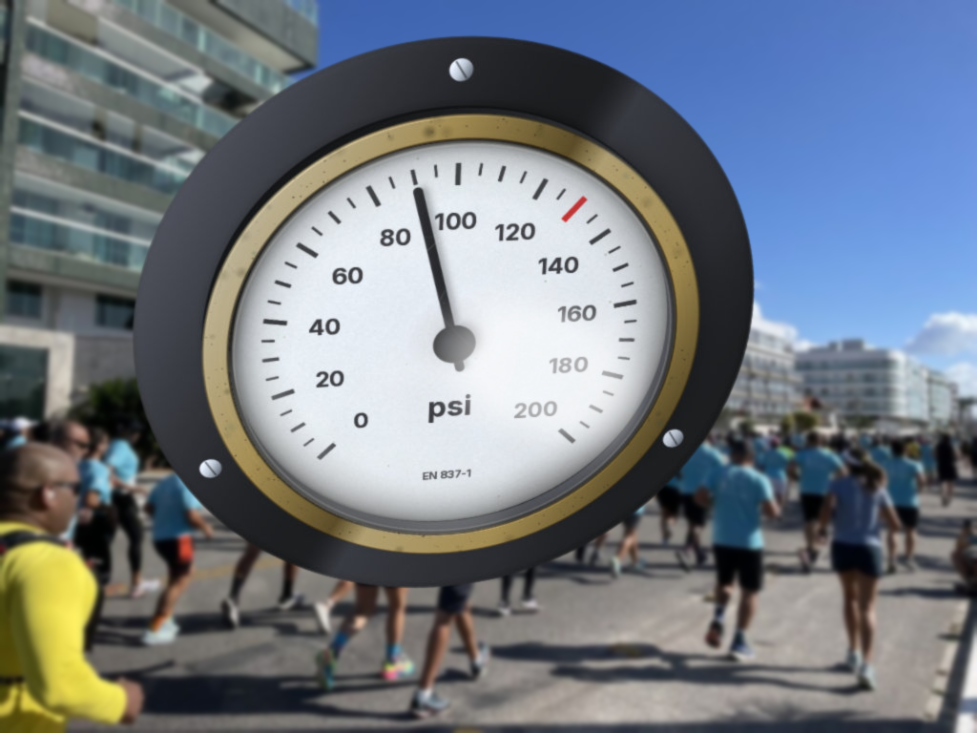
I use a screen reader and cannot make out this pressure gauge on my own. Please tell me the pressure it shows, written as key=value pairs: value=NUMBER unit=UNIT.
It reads value=90 unit=psi
